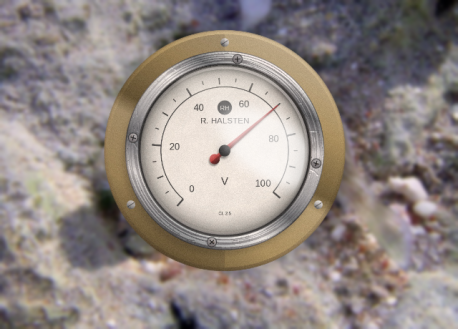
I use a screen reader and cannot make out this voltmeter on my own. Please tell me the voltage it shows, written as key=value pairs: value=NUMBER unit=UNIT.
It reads value=70 unit=V
